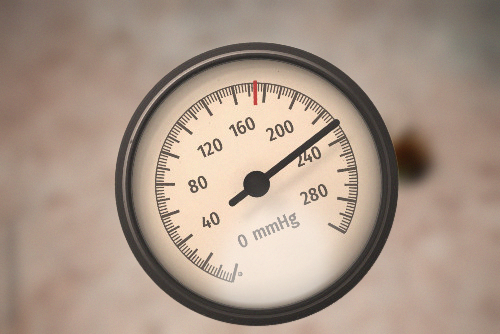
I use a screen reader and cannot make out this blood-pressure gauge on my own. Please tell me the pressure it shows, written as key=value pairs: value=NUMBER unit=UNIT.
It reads value=230 unit=mmHg
